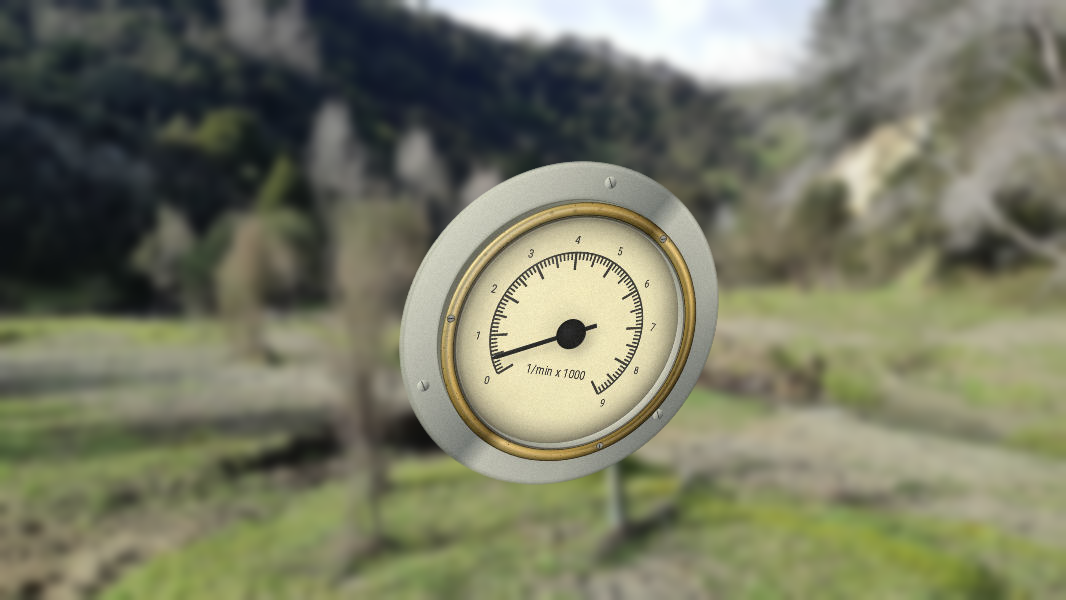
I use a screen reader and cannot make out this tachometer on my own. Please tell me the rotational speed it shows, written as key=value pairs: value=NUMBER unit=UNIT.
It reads value=500 unit=rpm
